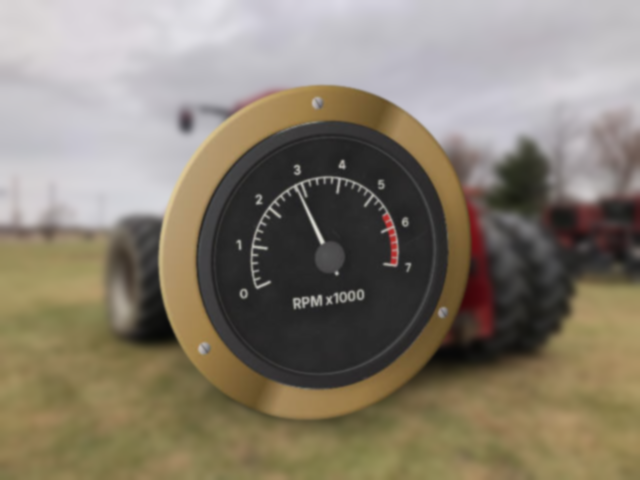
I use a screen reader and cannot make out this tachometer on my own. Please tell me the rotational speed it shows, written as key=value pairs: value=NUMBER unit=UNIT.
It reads value=2800 unit=rpm
